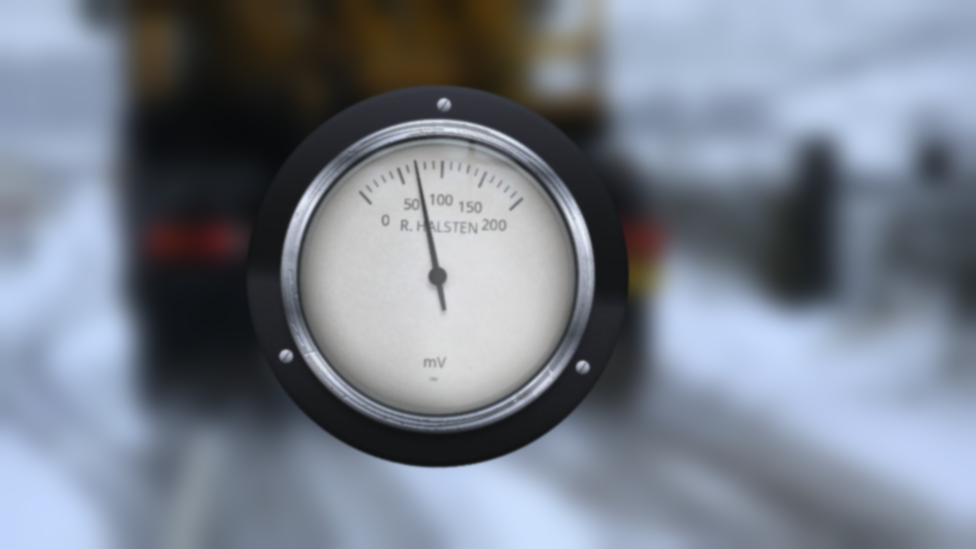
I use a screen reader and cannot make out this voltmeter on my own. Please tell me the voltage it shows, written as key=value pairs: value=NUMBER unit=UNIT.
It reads value=70 unit=mV
